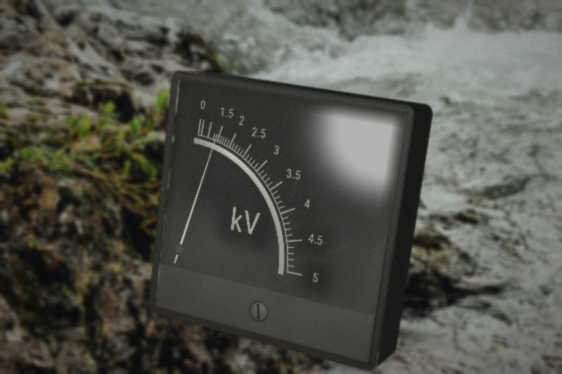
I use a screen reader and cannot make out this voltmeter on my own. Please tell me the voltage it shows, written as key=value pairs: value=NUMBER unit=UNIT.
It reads value=1.5 unit=kV
